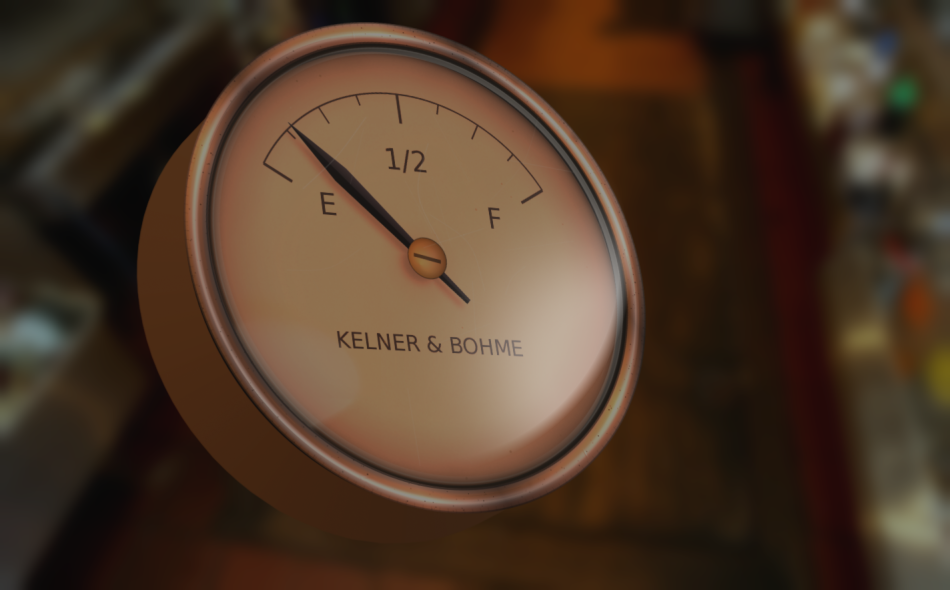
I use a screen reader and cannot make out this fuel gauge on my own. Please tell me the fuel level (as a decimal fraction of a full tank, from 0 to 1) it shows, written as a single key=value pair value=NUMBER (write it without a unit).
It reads value=0.125
